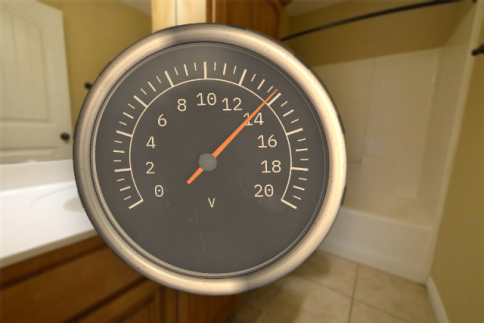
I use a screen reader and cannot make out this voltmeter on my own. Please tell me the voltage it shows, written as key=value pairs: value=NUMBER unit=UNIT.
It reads value=13.75 unit=V
